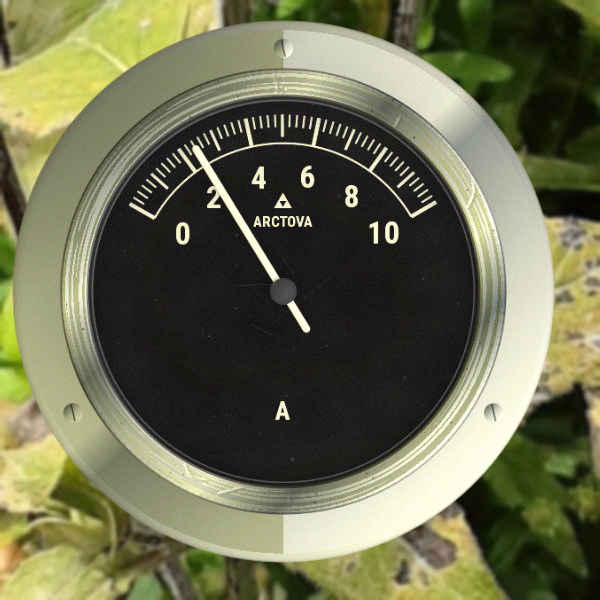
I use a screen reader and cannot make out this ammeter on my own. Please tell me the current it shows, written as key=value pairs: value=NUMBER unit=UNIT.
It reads value=2.4 unit=A
